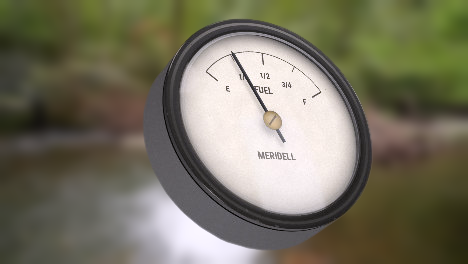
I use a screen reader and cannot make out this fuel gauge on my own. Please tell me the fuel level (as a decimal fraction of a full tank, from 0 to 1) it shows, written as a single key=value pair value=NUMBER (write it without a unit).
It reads value=0.25
